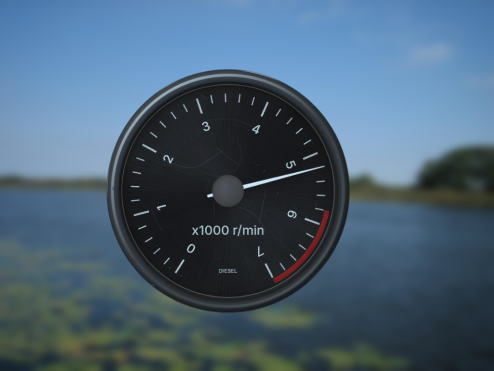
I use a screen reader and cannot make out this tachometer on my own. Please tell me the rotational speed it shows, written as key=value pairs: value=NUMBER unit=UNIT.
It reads value=5200 unit=rpm
